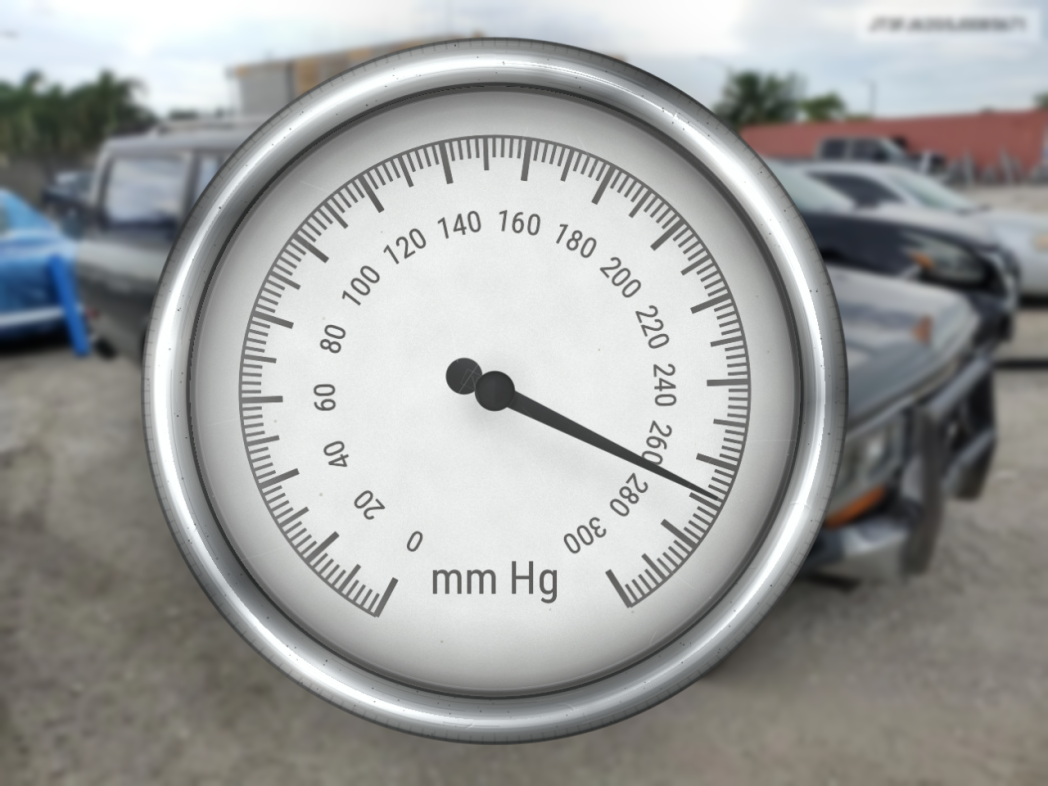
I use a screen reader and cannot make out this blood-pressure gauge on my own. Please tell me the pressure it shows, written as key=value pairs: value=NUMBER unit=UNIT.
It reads value=268 unit=mmHg
